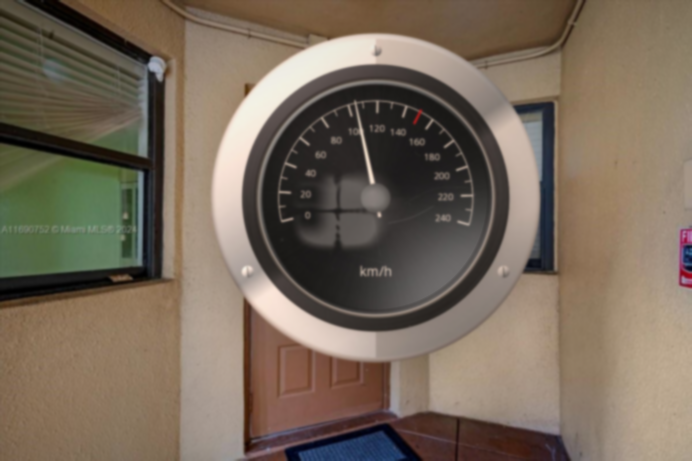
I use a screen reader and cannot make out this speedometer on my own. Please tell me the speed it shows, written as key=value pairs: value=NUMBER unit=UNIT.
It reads value=105 unit=km/h
